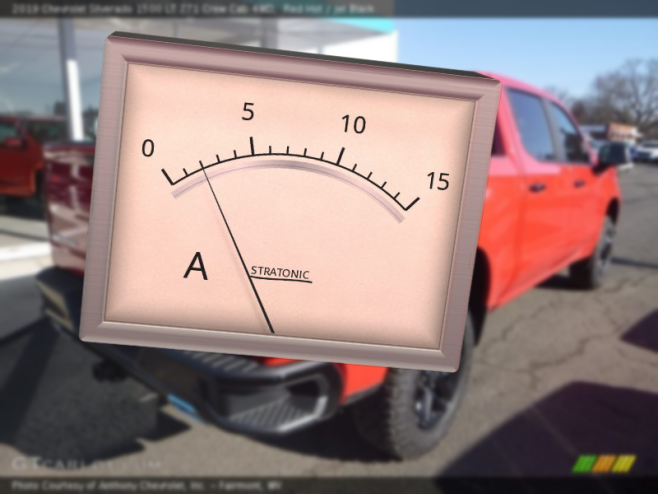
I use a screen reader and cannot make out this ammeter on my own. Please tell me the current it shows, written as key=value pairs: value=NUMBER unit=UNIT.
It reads value=2 unit=A
